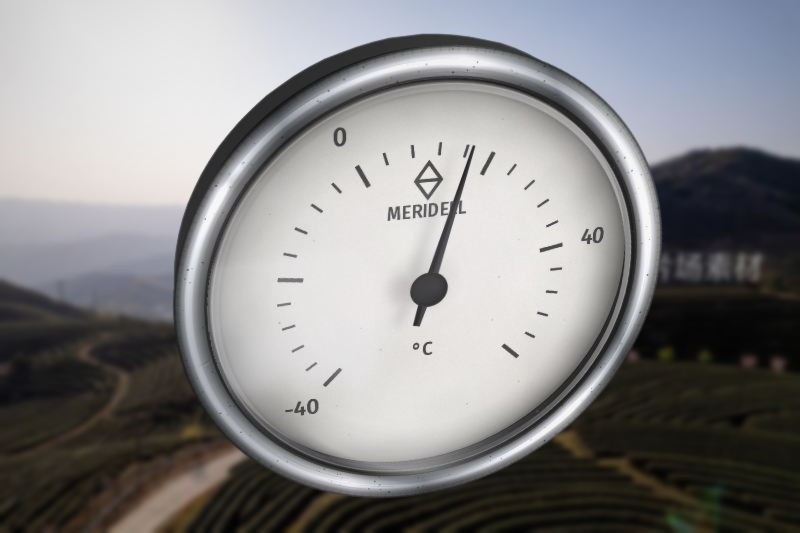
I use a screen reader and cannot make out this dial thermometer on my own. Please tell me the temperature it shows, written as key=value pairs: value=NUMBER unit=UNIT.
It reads value=16 unit=°C
